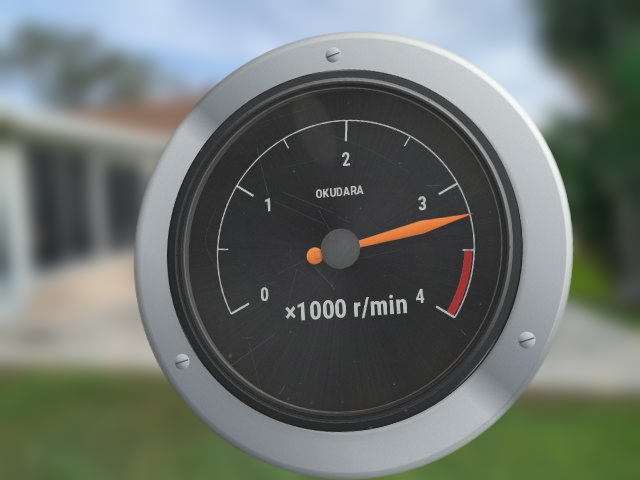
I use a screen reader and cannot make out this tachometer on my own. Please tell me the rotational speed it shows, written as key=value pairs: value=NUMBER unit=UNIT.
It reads value=3250 unit=rpm
